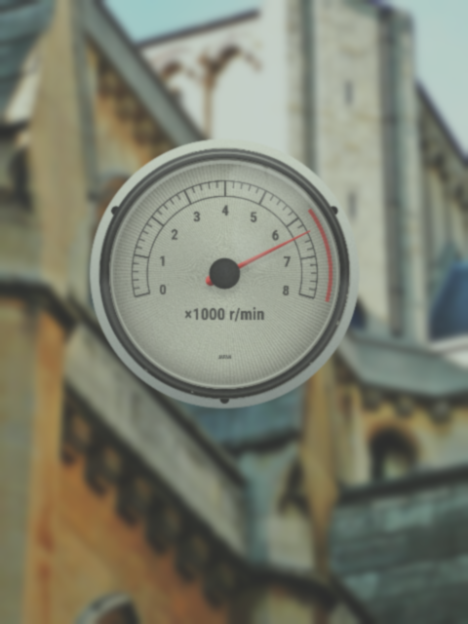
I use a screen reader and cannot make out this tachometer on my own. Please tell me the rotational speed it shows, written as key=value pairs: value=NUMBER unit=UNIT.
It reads value=6400 unit=rpm
